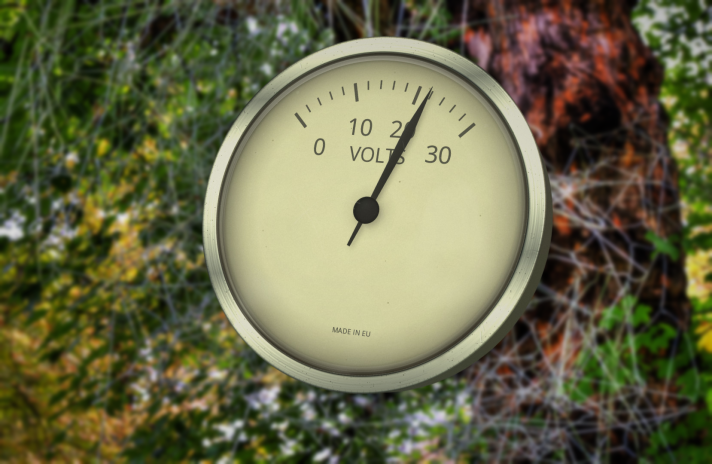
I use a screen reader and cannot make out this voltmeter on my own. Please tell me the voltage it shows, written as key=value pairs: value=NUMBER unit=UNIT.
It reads value=22 unit=V
